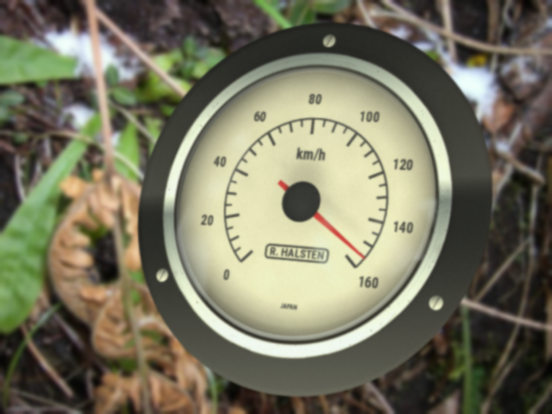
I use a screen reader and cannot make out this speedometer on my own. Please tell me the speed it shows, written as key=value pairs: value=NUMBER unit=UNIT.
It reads value=155 unit=km/h
